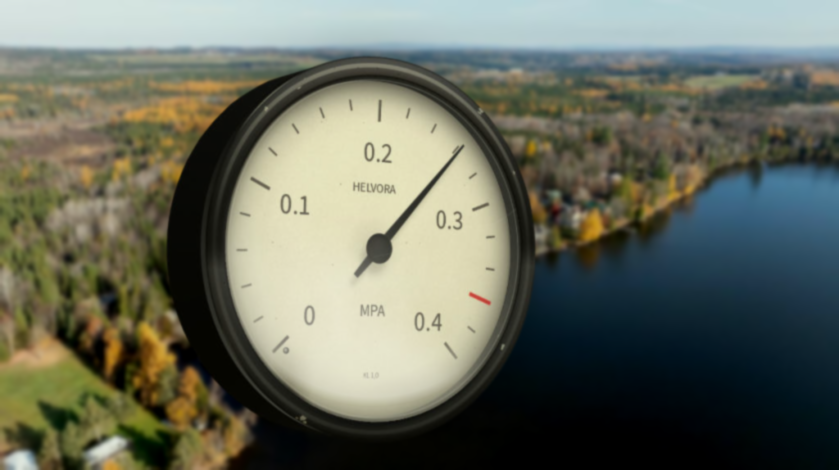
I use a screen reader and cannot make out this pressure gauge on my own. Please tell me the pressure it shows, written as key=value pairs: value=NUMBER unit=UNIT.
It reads value=0.26 unit=MPa
